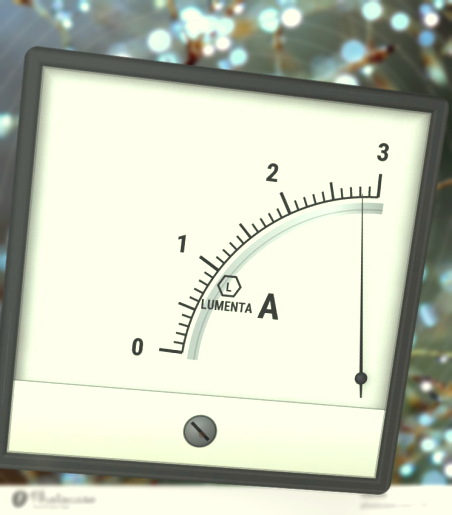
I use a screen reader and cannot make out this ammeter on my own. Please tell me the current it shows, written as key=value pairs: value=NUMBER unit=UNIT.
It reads value=2.8 unit=A
